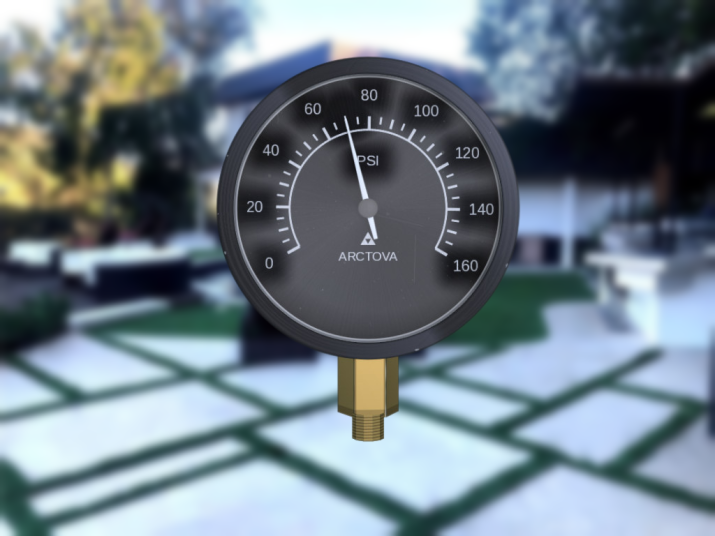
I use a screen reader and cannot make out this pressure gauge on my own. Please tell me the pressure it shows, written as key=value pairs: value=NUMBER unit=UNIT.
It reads value=70 unit=psi
